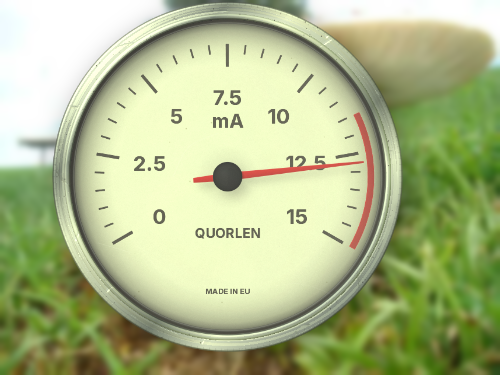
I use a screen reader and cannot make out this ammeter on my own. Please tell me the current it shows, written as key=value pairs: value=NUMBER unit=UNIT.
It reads value=12.75 unit=mA
